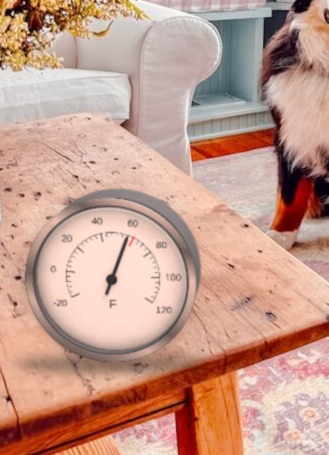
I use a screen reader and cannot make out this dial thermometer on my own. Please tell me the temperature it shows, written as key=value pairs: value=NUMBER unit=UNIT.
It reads value=60 unit=°F
